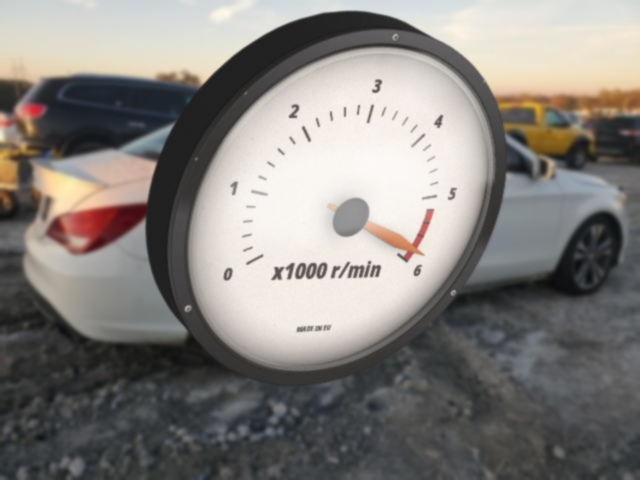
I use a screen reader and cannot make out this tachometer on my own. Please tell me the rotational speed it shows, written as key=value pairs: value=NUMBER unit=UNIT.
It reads value=5800 unit=rpm
